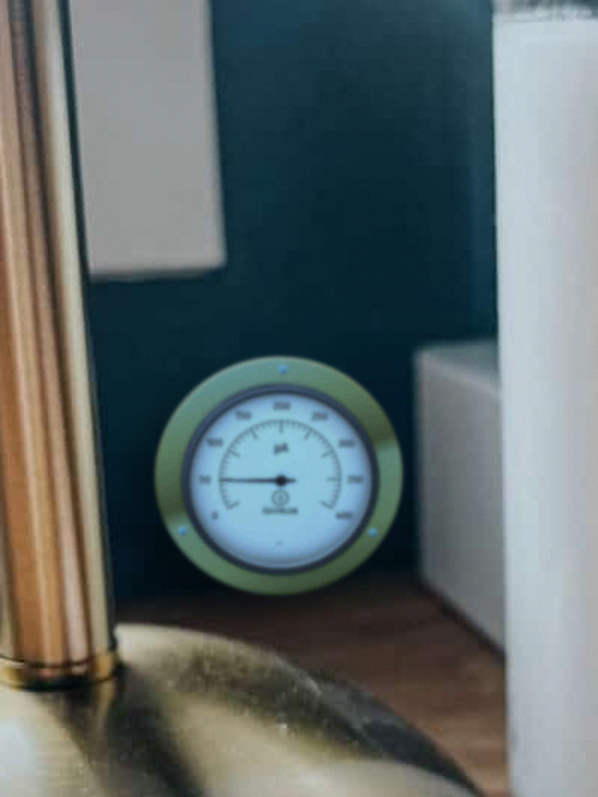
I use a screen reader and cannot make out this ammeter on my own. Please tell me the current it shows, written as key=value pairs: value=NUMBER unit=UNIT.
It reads value=50 unit=µA
